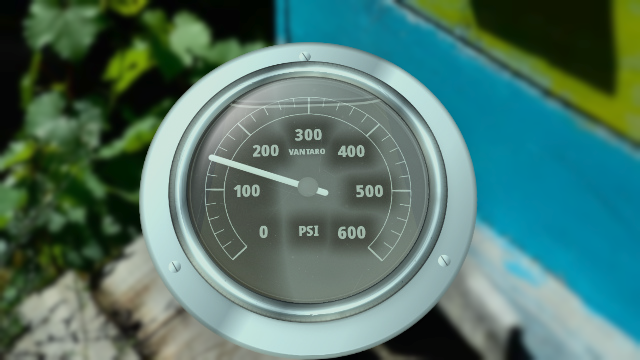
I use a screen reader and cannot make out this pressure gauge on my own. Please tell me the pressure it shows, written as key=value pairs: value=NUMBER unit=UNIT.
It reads value=140 unit=psi
